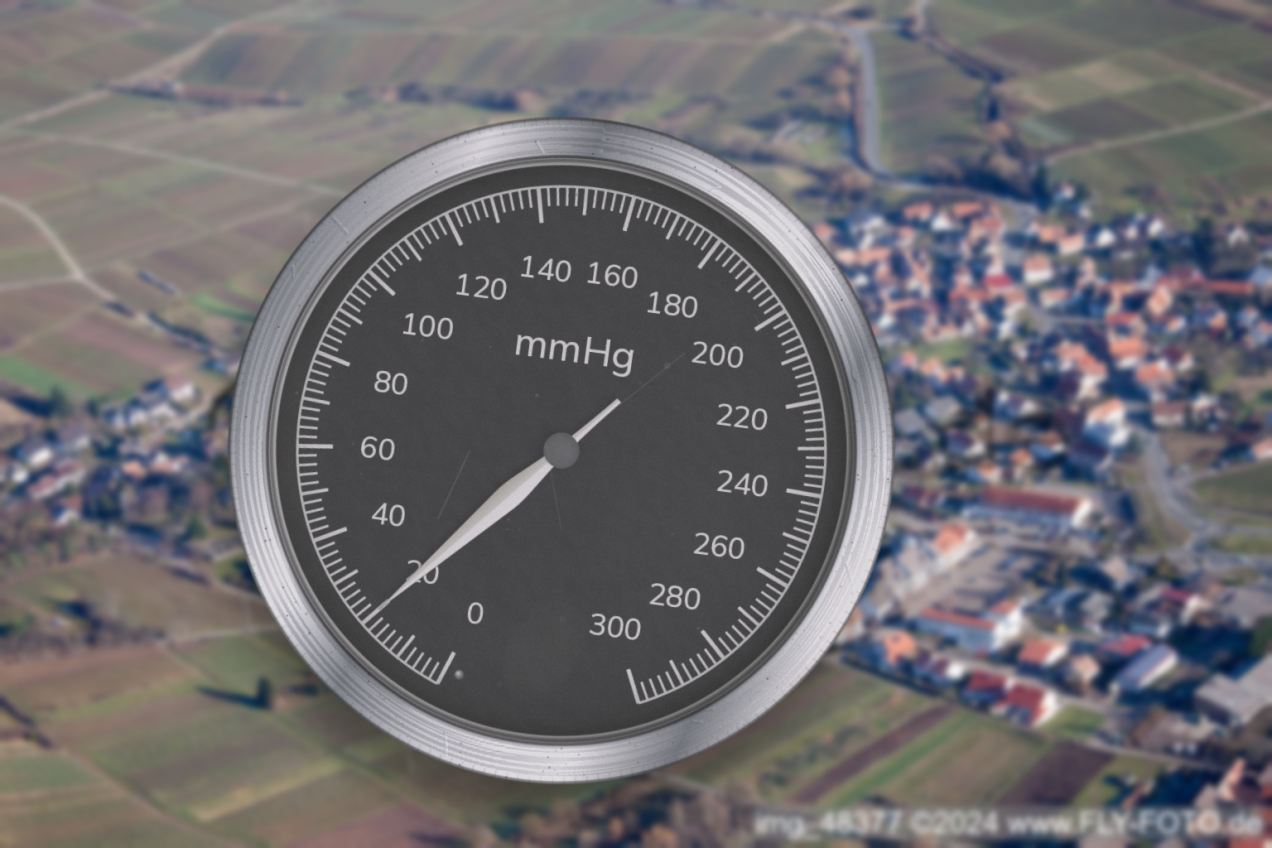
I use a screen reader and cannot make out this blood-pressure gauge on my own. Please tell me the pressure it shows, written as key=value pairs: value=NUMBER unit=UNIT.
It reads value=20 unit=mmHg
